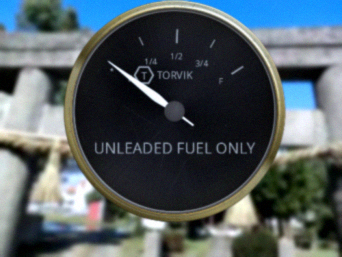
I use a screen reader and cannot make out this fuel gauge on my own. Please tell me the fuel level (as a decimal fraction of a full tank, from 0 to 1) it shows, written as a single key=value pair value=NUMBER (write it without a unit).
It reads value=0
